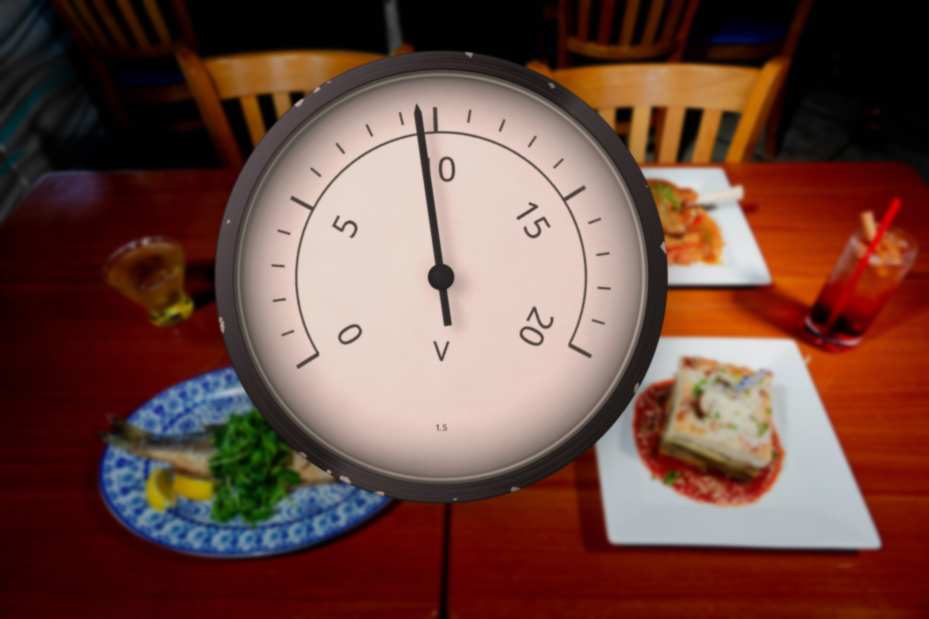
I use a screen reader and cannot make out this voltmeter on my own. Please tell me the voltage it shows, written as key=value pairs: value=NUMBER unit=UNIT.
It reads value=9.5 unit=V
